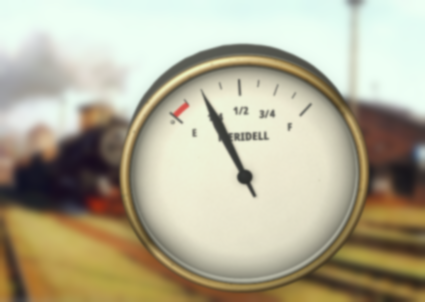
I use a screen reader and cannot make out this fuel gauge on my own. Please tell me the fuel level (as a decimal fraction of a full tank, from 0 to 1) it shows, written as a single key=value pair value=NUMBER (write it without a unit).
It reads value=0.25
